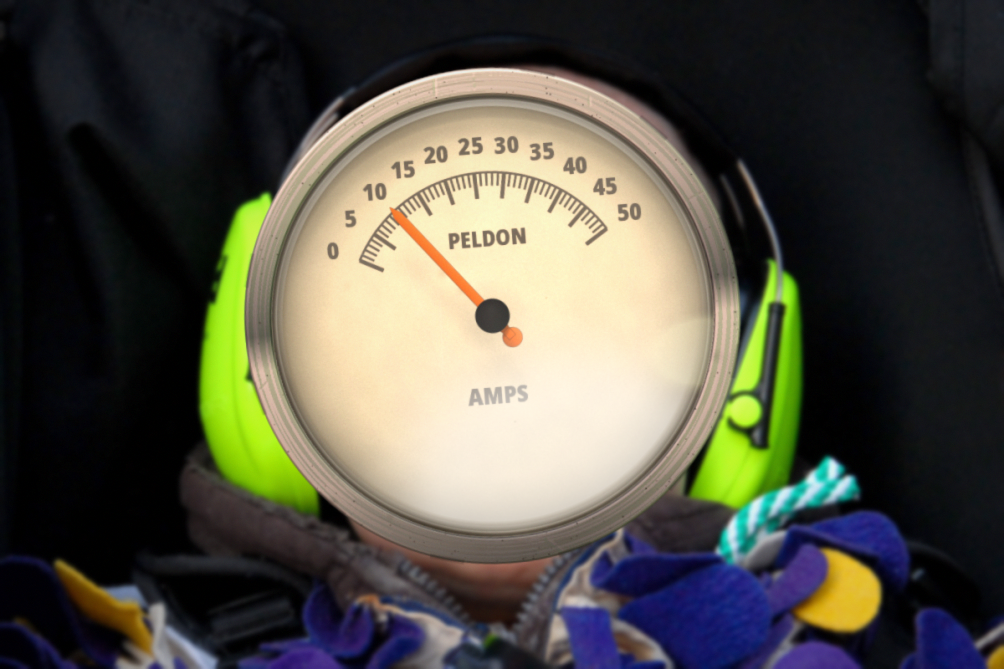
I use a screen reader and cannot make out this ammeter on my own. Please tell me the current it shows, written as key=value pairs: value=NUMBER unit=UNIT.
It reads value=10 unit=A
